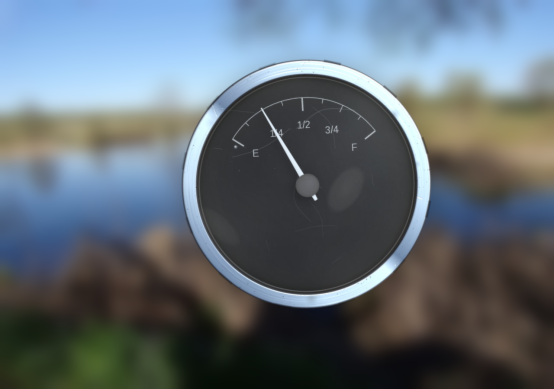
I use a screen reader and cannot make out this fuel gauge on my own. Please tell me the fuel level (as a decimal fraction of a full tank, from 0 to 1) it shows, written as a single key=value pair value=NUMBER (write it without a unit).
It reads value=0.25
